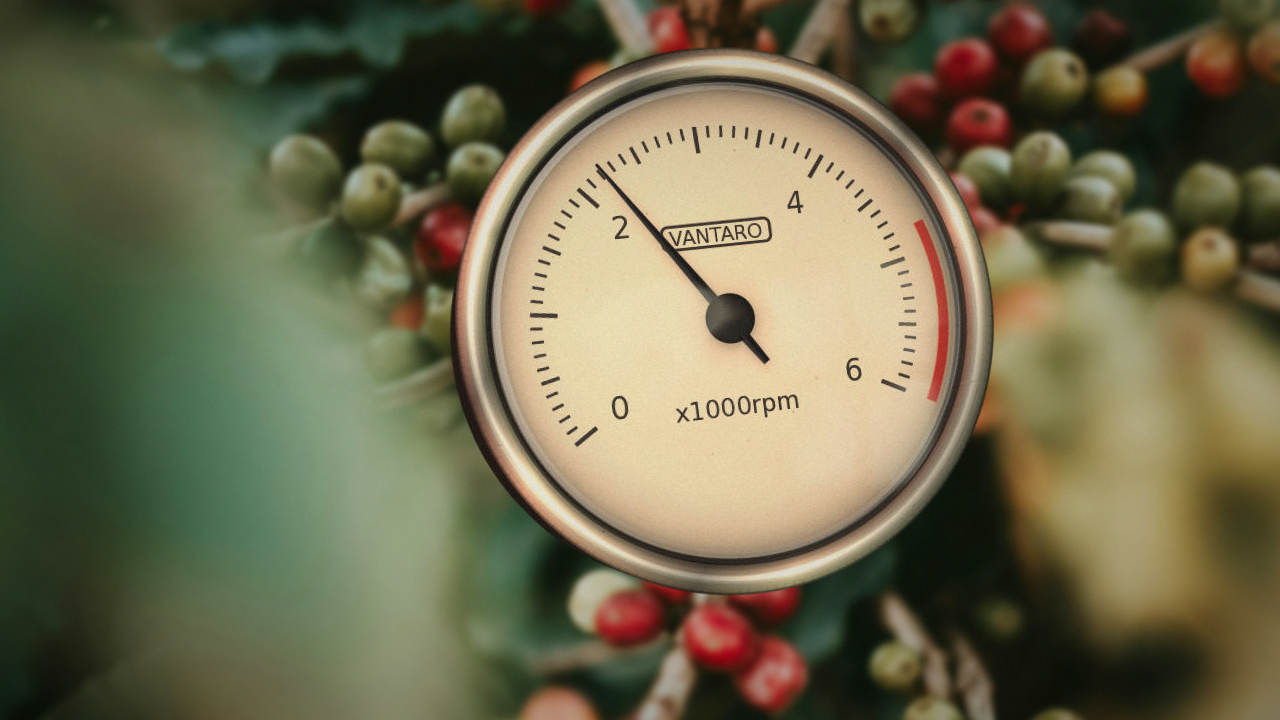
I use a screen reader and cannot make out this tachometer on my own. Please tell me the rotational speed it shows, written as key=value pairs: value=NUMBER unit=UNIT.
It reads value=2200 unit=rpm
